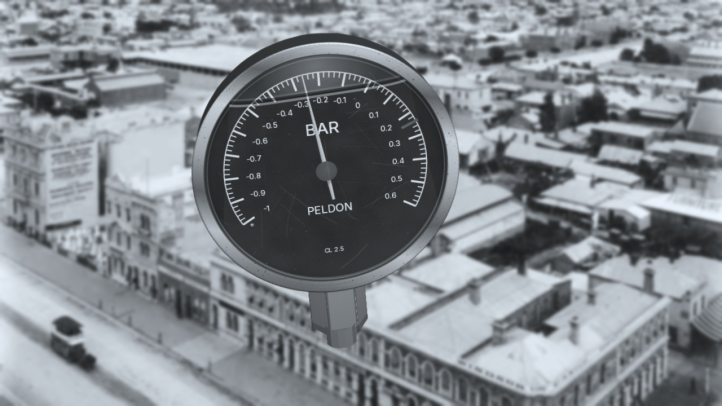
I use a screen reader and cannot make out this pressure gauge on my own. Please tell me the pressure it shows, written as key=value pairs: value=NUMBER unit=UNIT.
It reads value=-0.26 unit=bar
